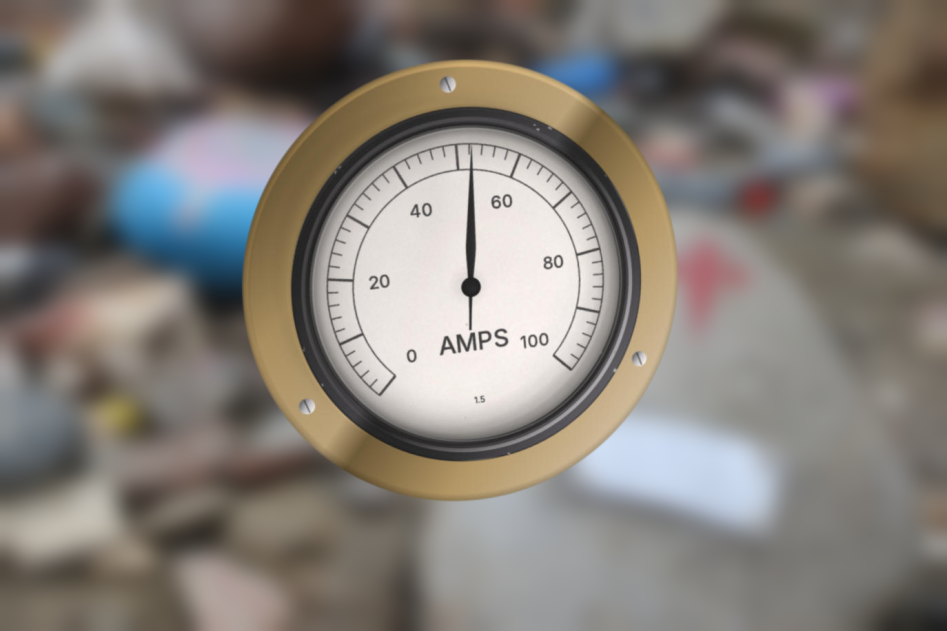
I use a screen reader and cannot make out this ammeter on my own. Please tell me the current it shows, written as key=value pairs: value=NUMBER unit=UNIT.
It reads value=52 unit=A
